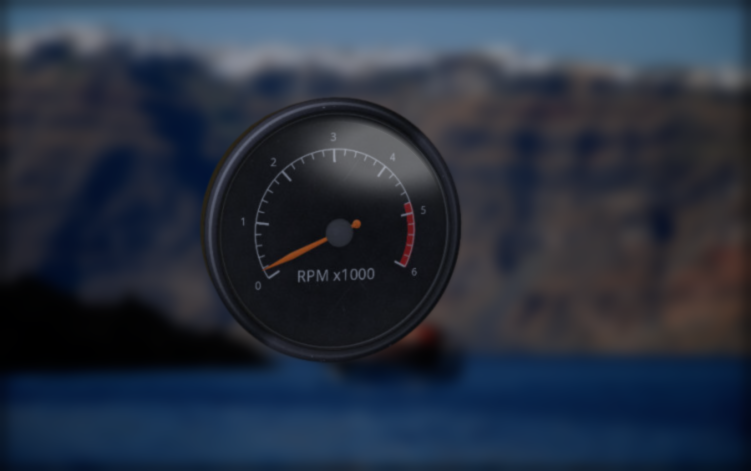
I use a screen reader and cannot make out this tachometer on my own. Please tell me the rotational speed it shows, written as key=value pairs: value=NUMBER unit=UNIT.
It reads value=200 unit=rpm
